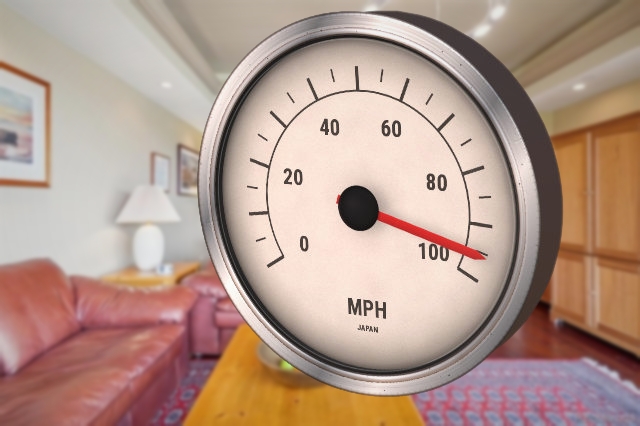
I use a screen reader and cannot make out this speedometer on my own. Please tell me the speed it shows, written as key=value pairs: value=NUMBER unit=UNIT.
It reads value=95 unit=mph
